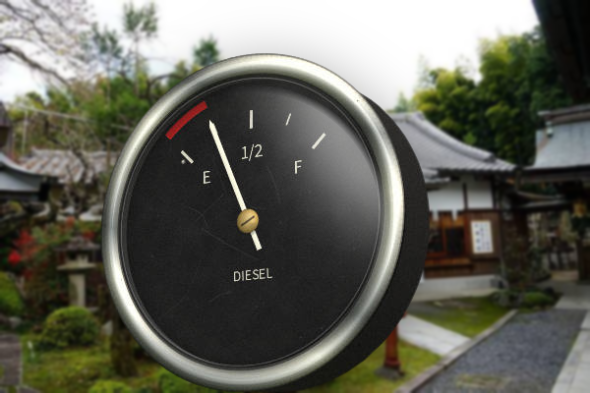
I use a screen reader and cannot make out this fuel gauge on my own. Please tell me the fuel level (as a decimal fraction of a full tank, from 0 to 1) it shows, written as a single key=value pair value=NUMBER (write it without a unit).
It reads value=0.25
